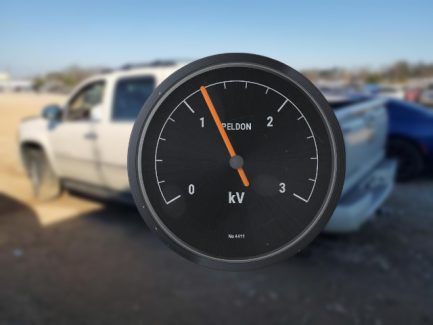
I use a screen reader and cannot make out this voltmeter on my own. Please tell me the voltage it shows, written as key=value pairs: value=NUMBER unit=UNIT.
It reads value=1.2 unit=kV
